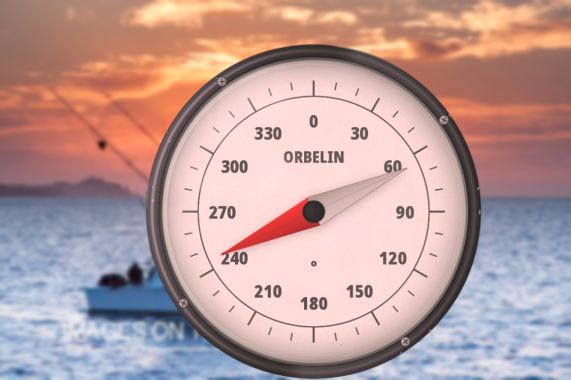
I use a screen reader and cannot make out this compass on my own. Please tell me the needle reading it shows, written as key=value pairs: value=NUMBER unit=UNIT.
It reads value=245 unit=°
